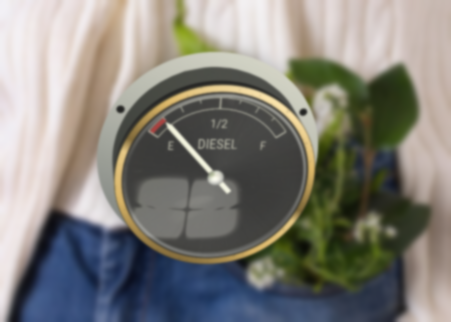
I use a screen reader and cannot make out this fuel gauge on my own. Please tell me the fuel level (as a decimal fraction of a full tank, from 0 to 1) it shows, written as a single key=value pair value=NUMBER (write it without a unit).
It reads value=0.125
